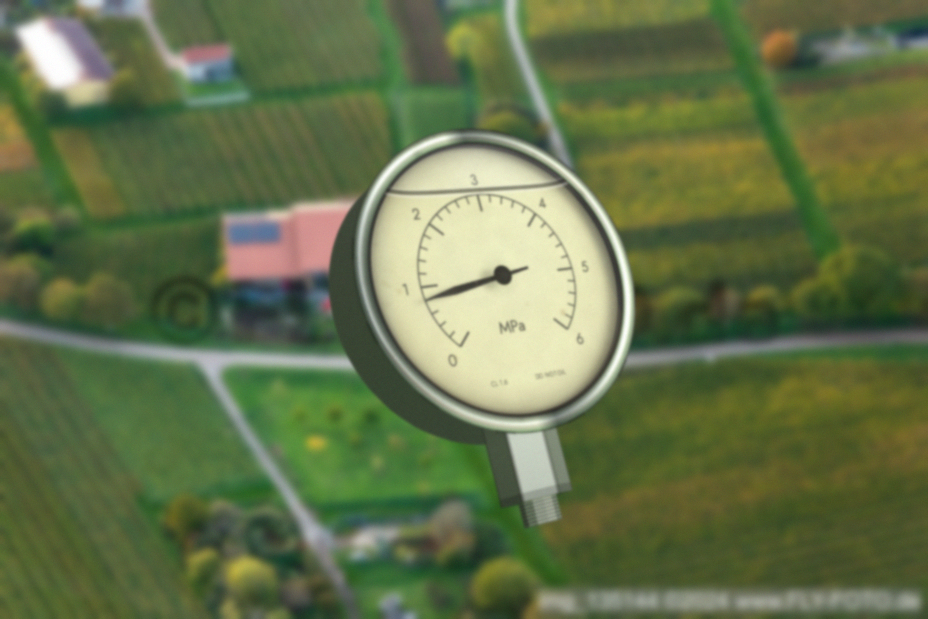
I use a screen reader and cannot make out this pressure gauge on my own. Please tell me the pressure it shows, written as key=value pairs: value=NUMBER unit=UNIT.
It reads value=0.8 unit=MPa
